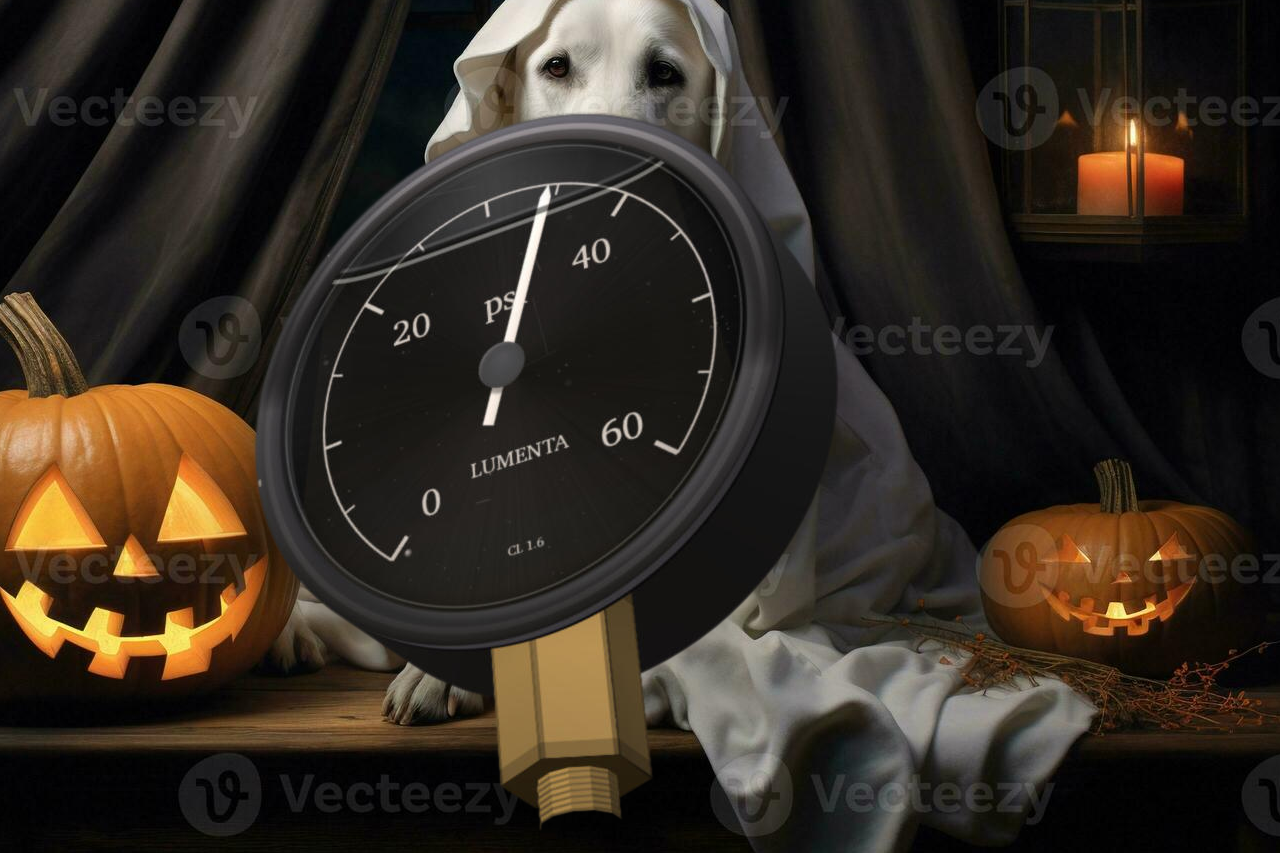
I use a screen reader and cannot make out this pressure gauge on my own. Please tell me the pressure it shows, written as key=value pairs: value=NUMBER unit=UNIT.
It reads value=35 unit=psi
